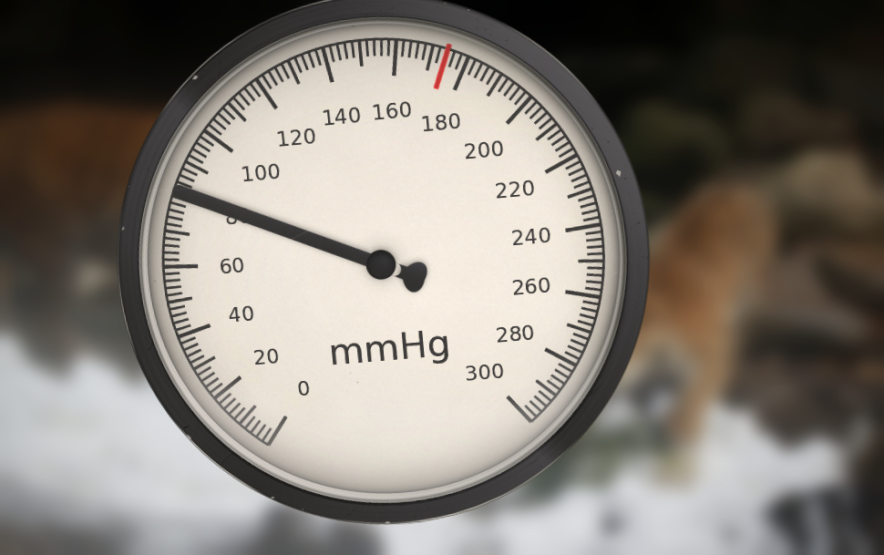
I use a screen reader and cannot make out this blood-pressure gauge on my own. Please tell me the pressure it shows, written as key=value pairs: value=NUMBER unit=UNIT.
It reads value=82 unit=mmHg
